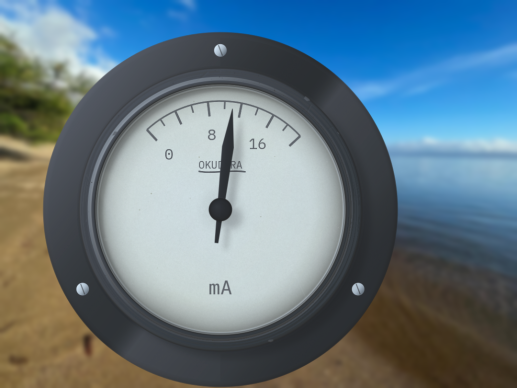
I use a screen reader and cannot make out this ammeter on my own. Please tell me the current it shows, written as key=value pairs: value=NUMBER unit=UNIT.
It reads value=11 unit=mA
